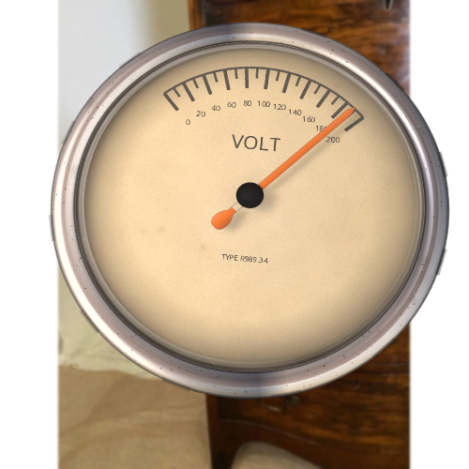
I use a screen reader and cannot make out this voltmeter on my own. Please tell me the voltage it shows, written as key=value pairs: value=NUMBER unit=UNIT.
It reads value=190 unit=V
